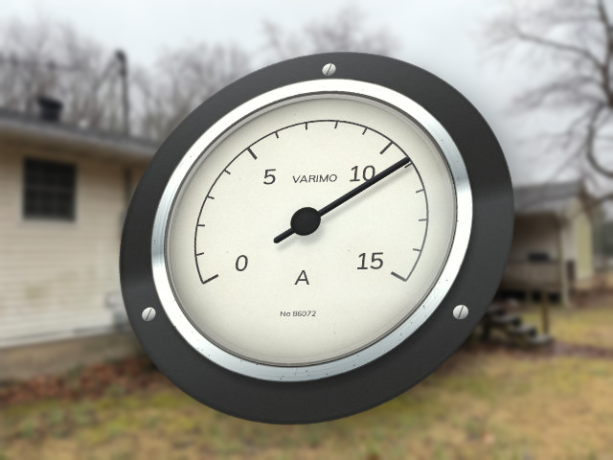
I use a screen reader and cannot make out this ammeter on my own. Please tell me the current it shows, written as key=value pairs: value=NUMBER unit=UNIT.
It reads value=11 unit=A
